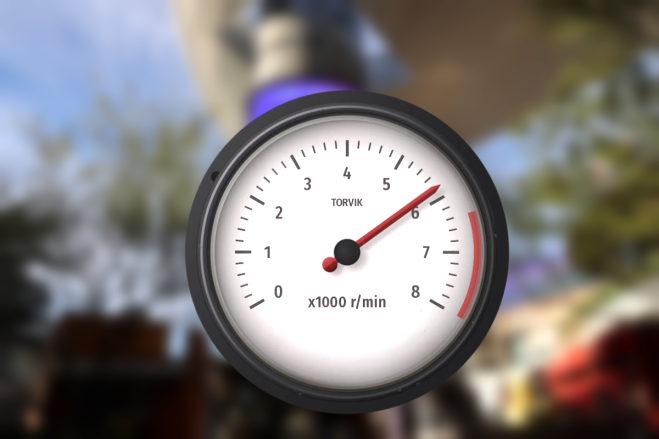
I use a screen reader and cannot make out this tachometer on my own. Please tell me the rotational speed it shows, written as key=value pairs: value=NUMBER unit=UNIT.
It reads value=5800 unit=rpm
